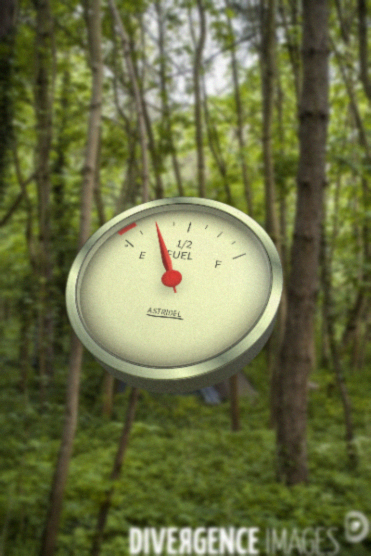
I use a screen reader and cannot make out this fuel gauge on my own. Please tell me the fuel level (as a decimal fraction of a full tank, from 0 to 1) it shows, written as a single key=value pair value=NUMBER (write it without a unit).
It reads value=0.25
